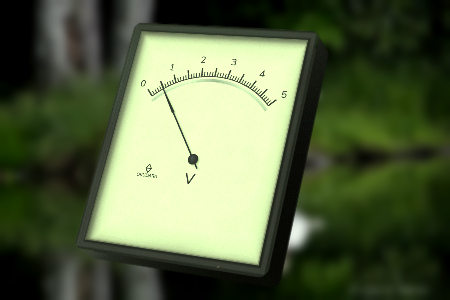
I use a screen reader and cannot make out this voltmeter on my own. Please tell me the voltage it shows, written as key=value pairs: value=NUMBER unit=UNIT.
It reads value=0.5 unit=V
